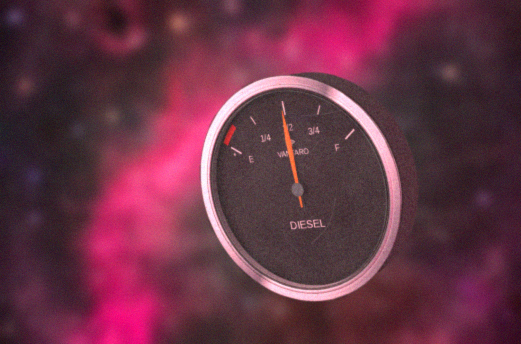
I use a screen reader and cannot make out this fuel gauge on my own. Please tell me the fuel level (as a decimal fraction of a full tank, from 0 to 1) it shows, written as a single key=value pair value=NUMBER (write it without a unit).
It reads value=0.5
